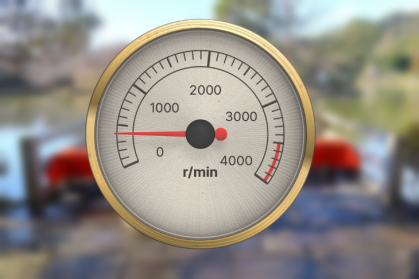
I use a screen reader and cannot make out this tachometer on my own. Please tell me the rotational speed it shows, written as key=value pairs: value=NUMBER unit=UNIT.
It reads value=400 unit=rpm
